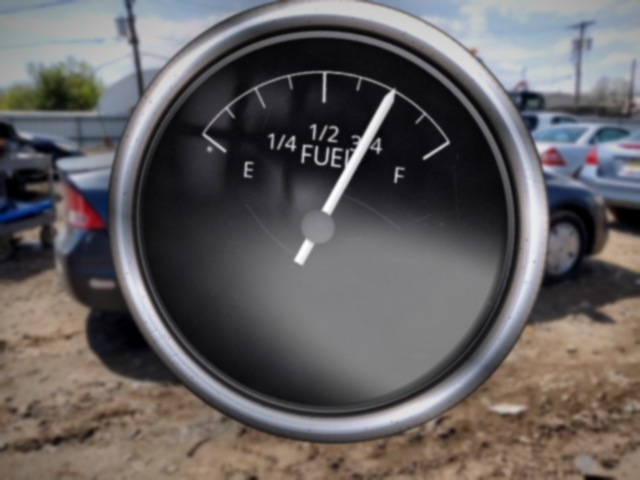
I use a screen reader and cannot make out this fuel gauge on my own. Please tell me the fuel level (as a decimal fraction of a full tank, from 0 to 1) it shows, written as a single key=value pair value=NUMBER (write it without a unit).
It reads value=0.75
